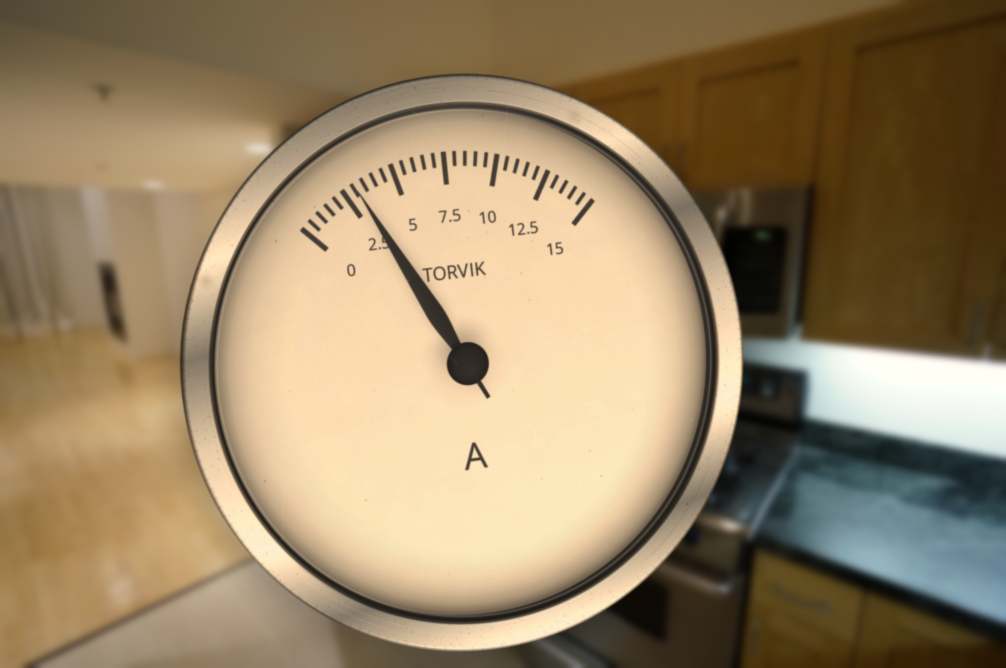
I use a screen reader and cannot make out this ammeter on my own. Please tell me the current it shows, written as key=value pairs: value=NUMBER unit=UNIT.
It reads value=3 unit=A
